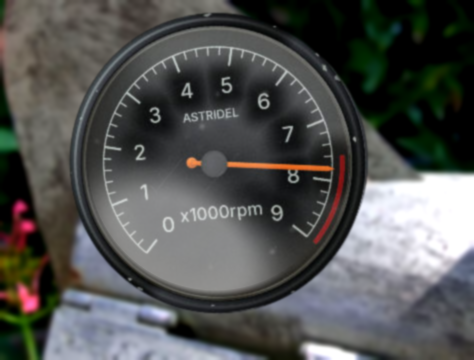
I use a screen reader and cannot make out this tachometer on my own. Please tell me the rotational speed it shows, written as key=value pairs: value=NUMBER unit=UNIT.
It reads value=7800 unit=rpm
